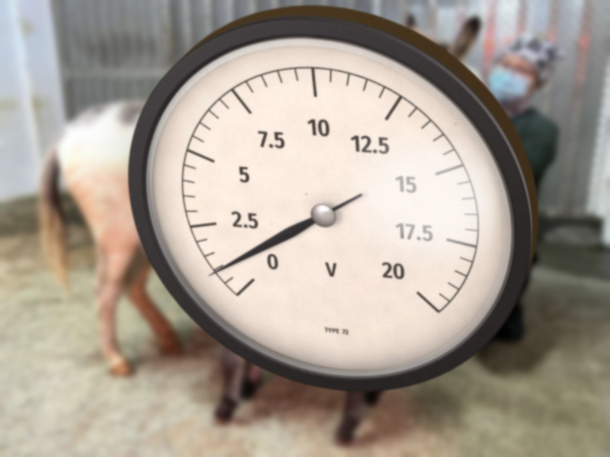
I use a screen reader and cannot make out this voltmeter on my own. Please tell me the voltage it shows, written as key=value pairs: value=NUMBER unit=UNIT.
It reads value=1 unit=V
